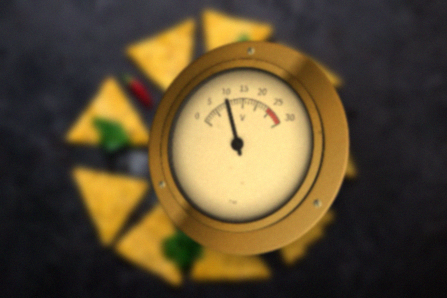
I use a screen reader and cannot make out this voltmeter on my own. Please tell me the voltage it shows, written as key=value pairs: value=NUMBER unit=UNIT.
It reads value=10 unit=V
